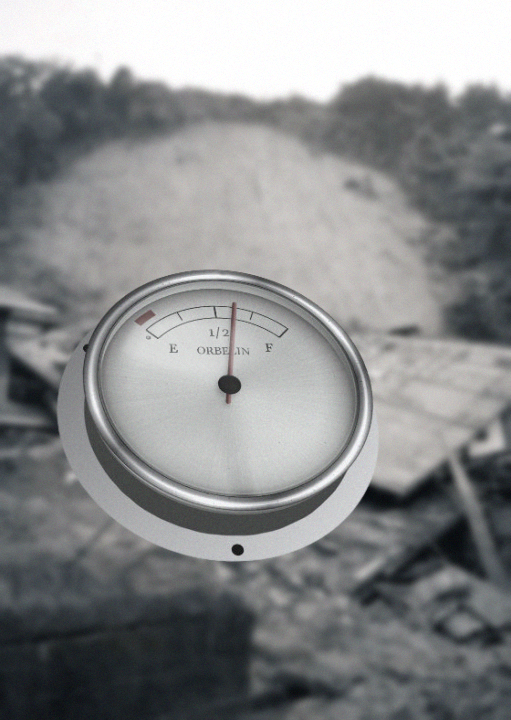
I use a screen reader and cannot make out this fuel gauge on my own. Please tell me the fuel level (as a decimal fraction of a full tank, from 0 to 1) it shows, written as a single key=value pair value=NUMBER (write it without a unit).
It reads value=0.625
